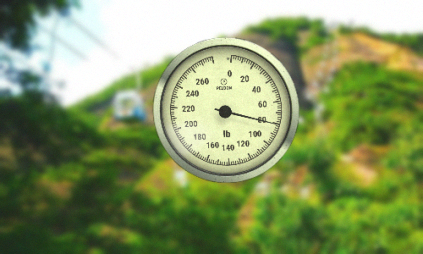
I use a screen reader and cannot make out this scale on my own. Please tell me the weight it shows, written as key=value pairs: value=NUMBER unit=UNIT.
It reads value=80 unit=lb
